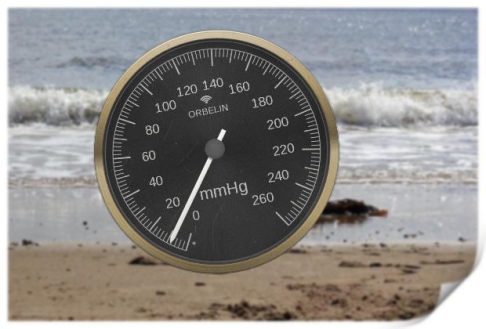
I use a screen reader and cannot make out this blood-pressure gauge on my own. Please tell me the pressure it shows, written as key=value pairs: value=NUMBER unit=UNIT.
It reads value=8 unit=mmHg
